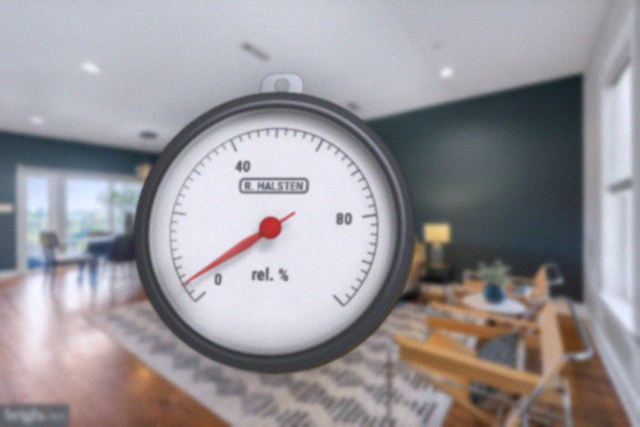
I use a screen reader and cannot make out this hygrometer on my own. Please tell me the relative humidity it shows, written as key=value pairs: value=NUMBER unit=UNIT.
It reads value=4 unit=%
